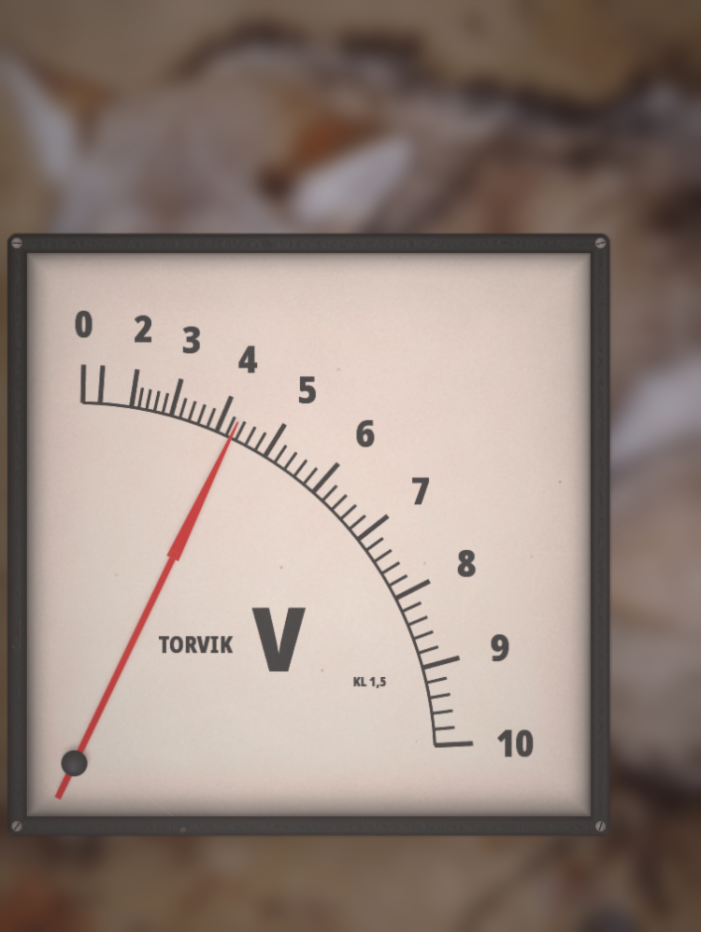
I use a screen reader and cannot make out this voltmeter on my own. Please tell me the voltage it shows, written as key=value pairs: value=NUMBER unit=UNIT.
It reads value=4.3 unit=V
